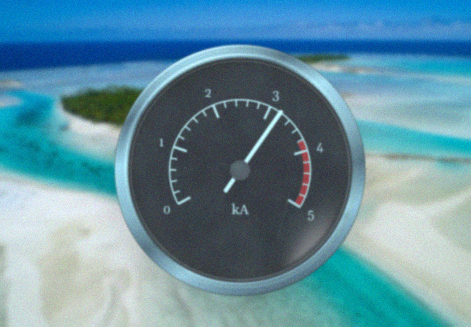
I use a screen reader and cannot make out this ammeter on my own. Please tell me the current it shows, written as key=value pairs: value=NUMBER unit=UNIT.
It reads value=3.2 unit=kA
